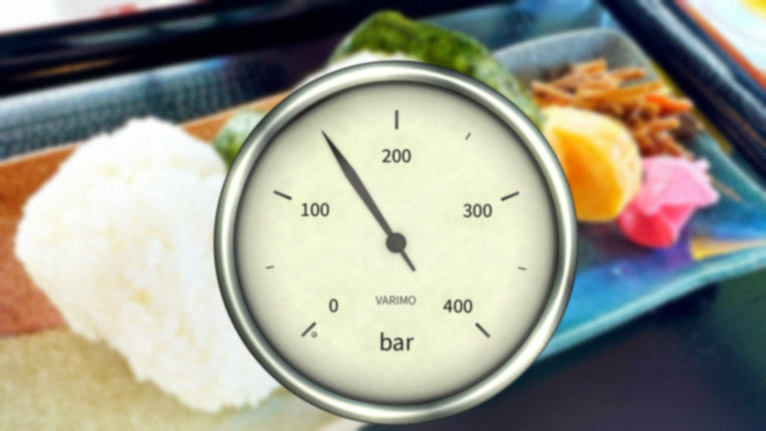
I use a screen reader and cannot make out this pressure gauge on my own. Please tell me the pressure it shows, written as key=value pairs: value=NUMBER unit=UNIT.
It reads value=150 unit=bar
